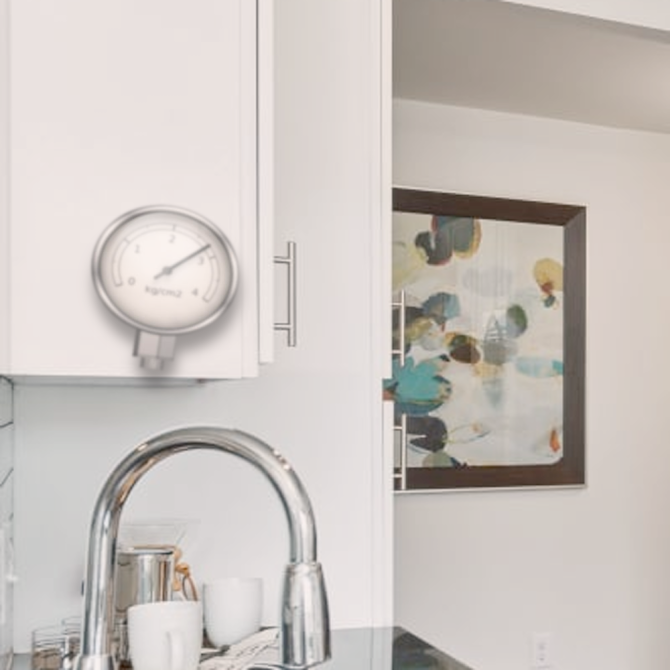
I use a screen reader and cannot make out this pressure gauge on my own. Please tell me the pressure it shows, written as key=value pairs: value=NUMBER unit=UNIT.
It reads value=2.75 unit=kg/cm²
